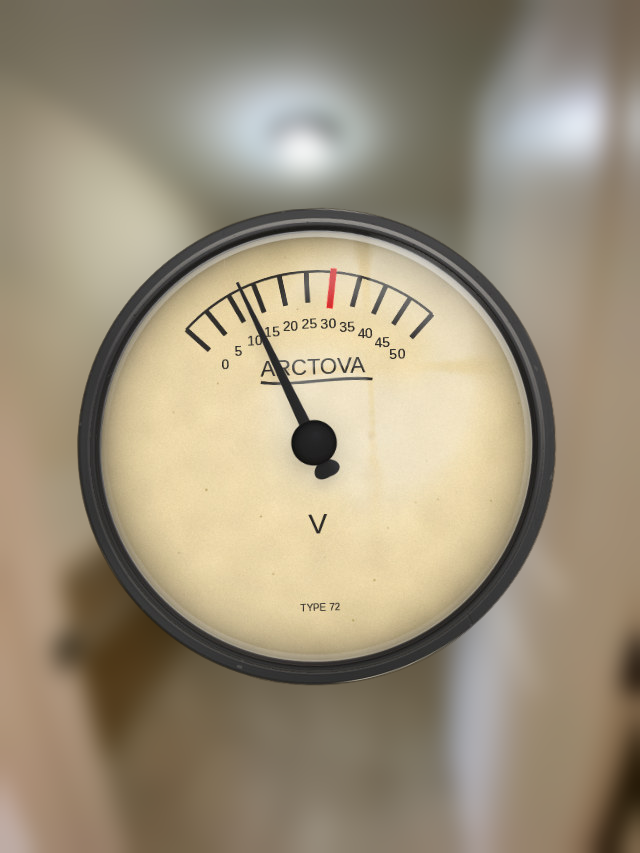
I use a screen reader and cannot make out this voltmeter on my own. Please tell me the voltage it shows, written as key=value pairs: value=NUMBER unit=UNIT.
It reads value=12.5 unit=V
